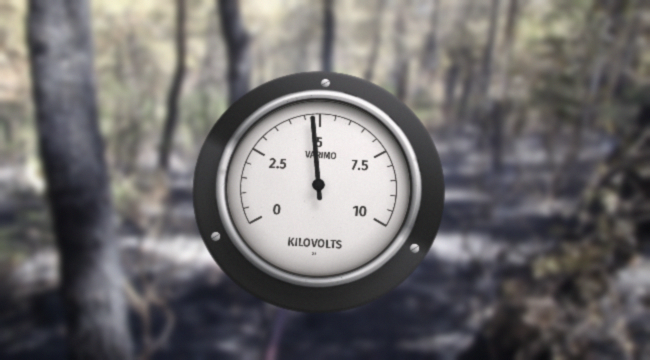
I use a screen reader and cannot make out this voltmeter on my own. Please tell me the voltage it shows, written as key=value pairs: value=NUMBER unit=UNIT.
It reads value=4.75 unit=kV
